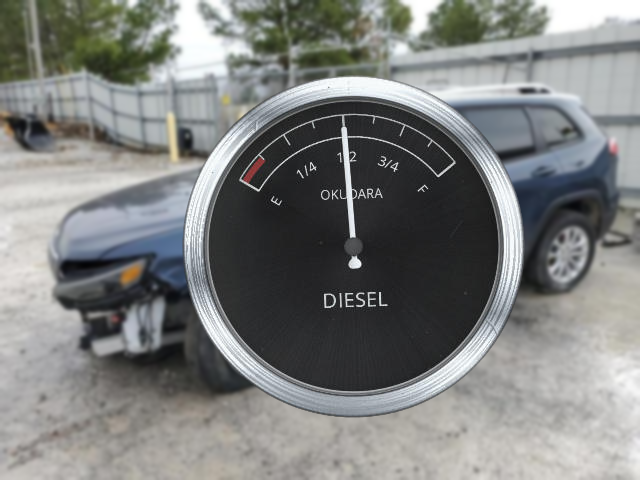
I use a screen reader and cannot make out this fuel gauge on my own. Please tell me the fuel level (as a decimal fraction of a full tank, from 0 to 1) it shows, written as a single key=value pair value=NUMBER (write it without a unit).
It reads value=0.5
